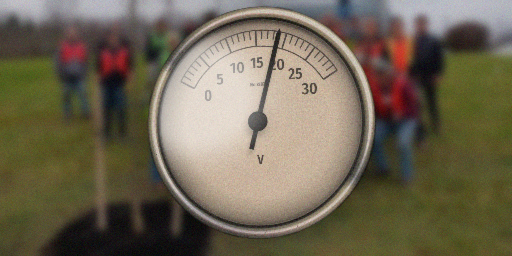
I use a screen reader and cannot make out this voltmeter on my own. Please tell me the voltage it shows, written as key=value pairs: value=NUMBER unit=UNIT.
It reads value=19 unit=V
